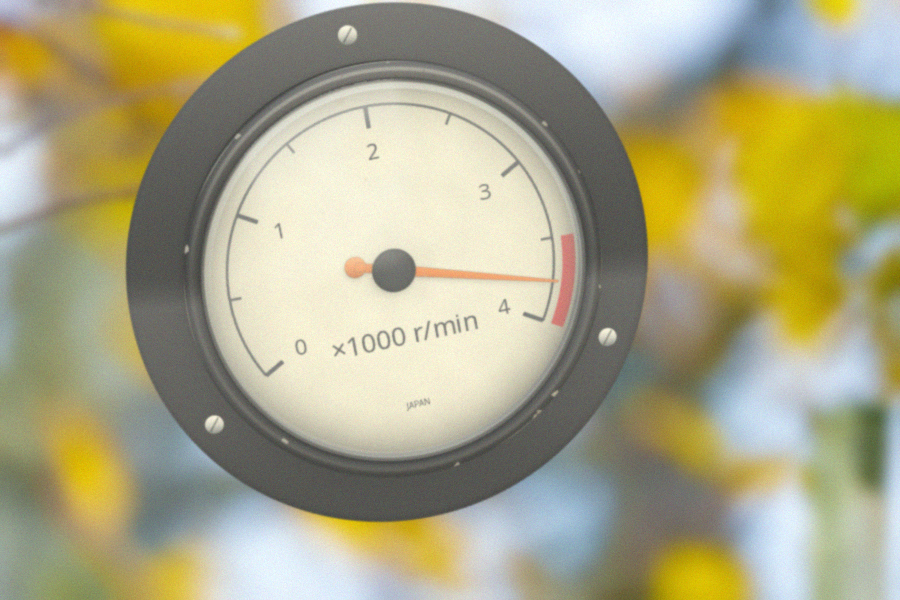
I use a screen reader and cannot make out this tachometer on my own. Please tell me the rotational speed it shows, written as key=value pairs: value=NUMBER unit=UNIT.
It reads value=3750 unit=rpm
